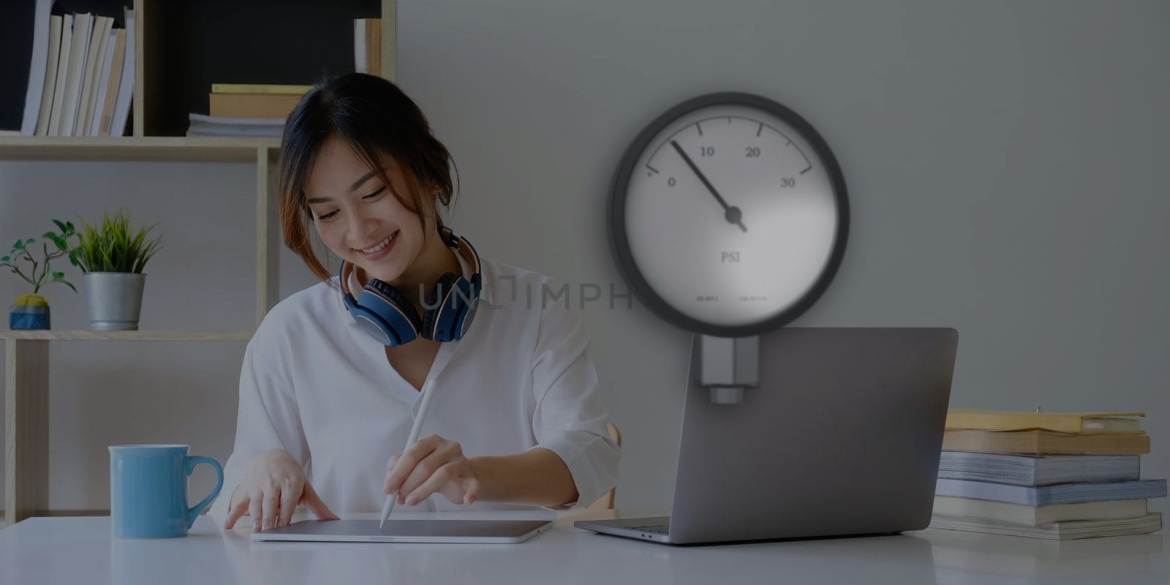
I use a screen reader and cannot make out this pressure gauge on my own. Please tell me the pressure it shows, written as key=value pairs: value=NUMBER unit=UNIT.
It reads value=5 unit=psi
